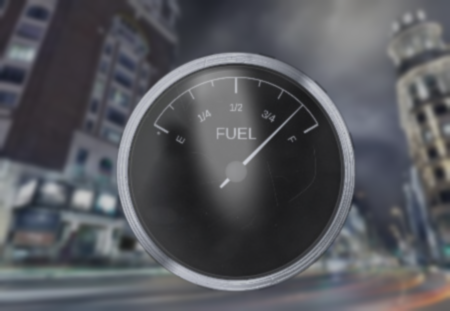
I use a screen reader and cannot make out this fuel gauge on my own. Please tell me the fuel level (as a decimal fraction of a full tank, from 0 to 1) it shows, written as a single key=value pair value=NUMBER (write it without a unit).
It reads value=0.875
